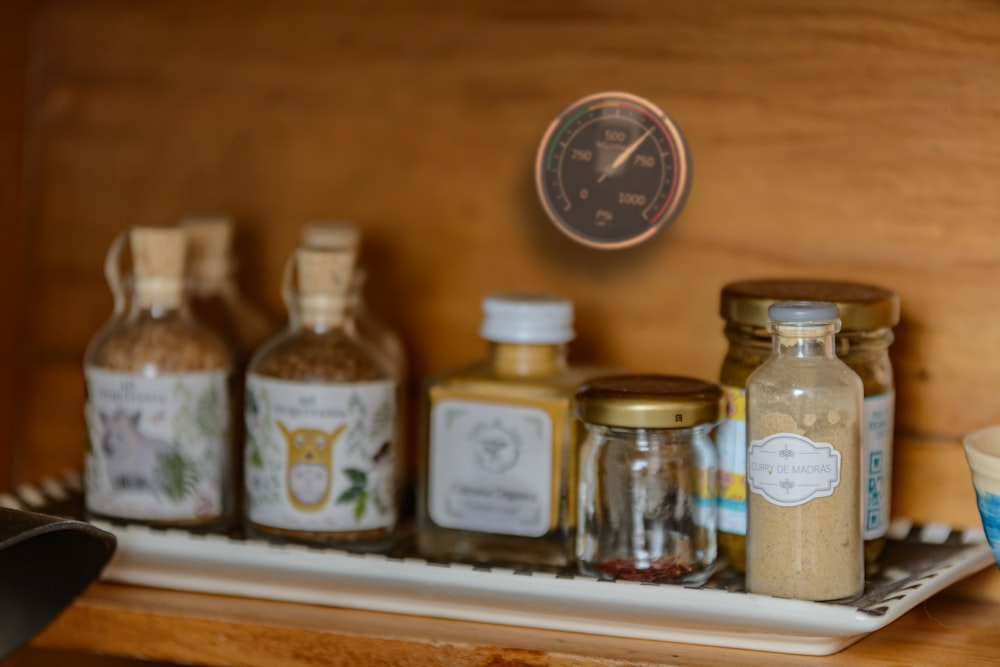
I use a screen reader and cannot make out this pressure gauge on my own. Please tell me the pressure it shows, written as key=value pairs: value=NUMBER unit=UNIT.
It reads value=650 unit=psi
